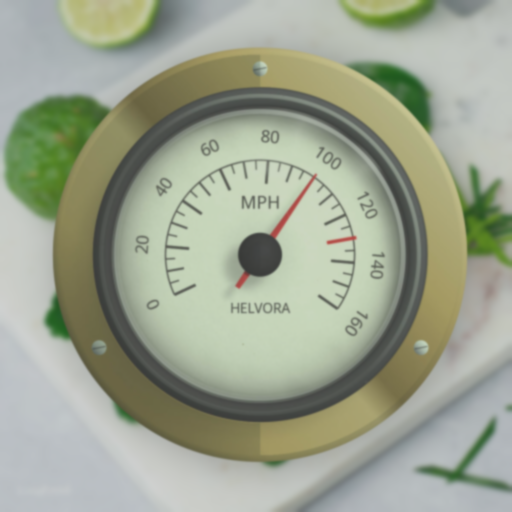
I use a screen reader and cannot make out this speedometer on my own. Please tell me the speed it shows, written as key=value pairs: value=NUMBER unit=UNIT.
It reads value=100 unit=mph
